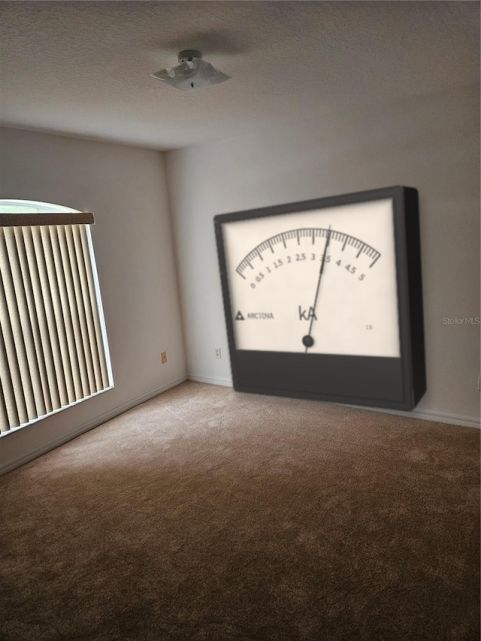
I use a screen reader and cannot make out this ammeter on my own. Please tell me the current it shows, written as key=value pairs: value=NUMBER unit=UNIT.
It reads value=3.5 unit=kA
